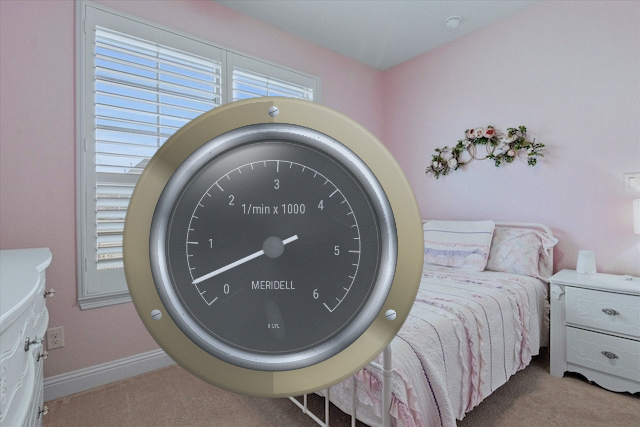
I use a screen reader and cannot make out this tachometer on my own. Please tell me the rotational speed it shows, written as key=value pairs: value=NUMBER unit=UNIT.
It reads value=400 unit=rpm
